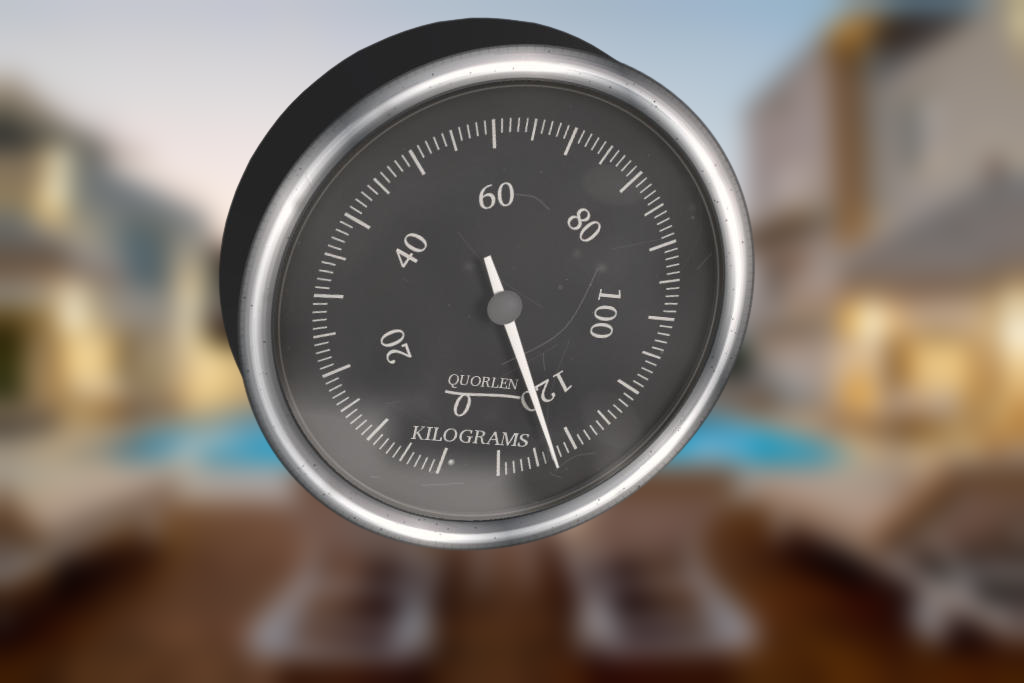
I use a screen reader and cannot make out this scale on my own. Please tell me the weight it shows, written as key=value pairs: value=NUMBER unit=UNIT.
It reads value=123 unit=kg
